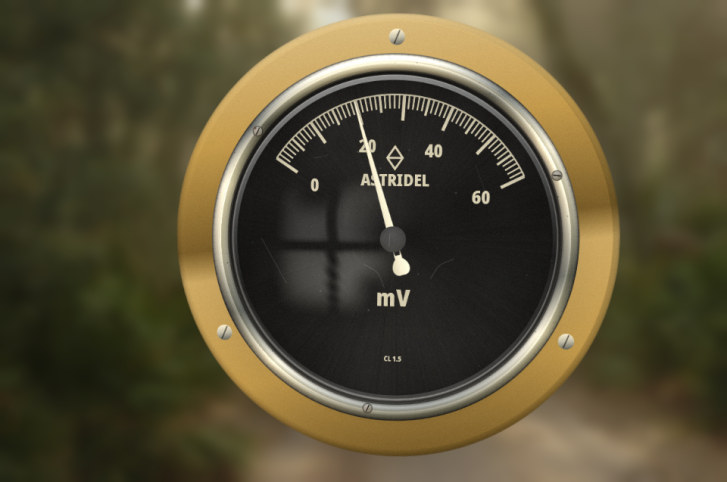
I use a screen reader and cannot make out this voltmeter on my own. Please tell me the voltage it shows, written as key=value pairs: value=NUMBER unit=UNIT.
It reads value=20 unit=mV
